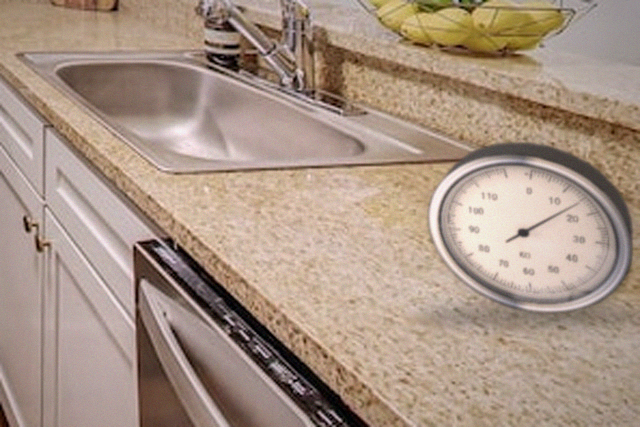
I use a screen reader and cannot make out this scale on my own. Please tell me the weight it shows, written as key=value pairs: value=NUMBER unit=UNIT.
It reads value=15 unit=kg
